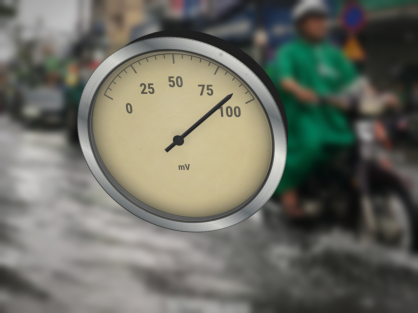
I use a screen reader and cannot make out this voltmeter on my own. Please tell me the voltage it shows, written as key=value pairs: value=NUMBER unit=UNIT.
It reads value=90 unit=mV
